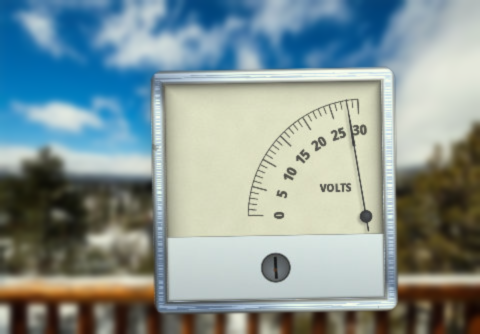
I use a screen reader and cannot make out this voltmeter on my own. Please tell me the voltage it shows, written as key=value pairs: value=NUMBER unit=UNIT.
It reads value=28 unit=V
